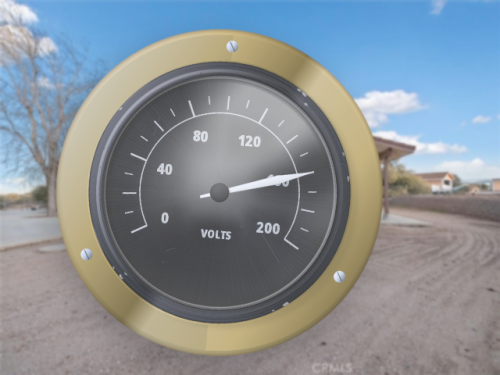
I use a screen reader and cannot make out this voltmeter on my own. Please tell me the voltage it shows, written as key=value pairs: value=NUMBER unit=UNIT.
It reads value=160 unit=V
